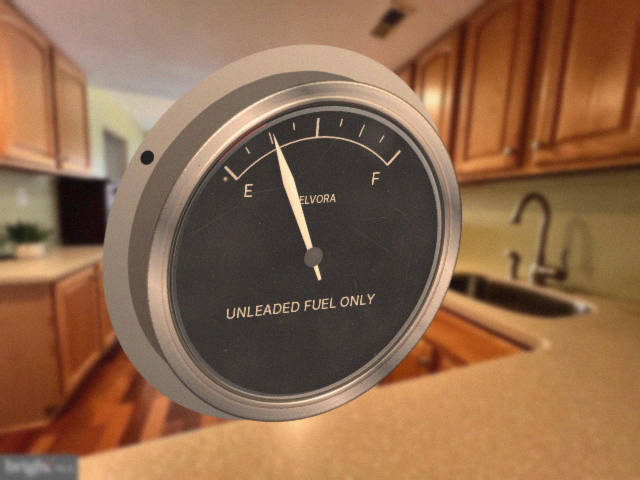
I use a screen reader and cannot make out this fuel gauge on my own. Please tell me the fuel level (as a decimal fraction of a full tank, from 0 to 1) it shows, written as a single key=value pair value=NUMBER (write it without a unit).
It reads value=0.25
